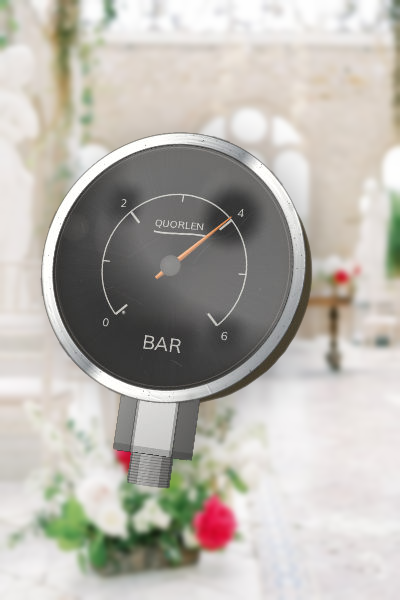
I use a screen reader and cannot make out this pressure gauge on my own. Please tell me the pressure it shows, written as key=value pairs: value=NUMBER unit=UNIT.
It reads value=4 unit=bar
